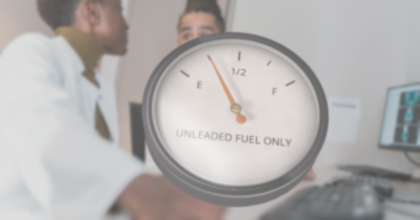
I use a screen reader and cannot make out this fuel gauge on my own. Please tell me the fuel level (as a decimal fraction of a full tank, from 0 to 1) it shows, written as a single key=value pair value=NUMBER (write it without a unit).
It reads value=0.25
